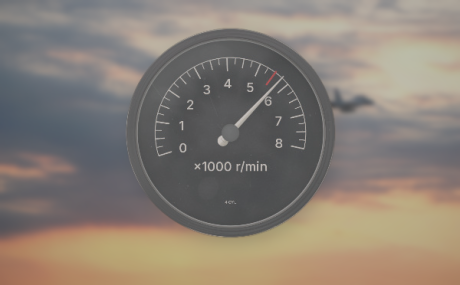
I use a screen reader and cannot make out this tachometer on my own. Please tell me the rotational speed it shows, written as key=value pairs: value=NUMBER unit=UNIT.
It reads value=5750 unit=rpm
